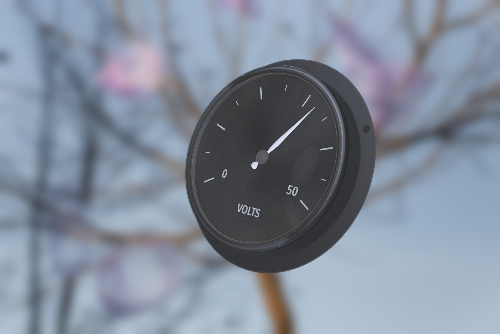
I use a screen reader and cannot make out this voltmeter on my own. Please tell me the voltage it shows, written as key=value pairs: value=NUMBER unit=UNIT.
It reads value=32.5 unit=V
